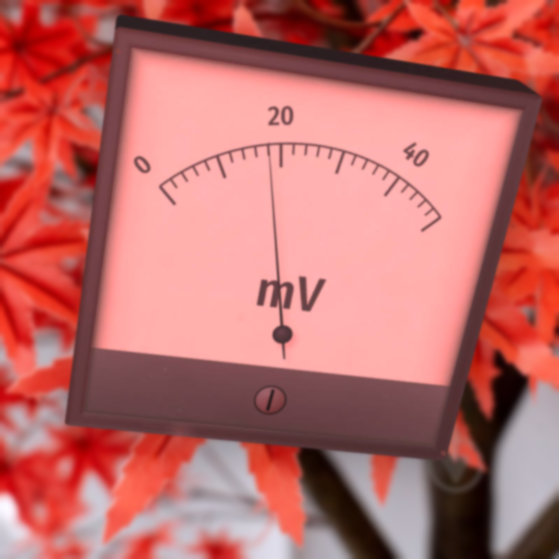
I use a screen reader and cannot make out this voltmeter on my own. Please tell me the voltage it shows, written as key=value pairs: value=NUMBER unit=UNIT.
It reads value=18 unit=mV
